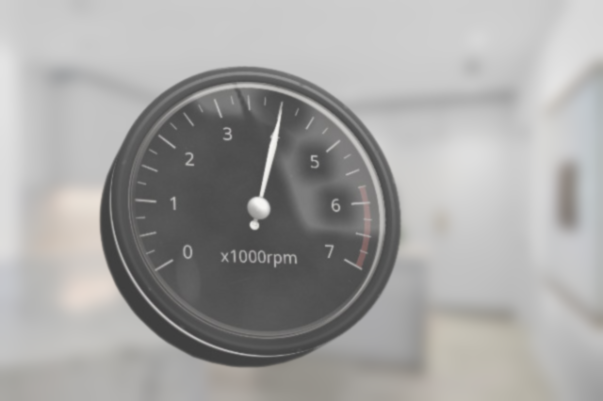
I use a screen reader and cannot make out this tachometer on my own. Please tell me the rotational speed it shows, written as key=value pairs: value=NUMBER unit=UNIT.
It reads value=4000 unit=rpm
